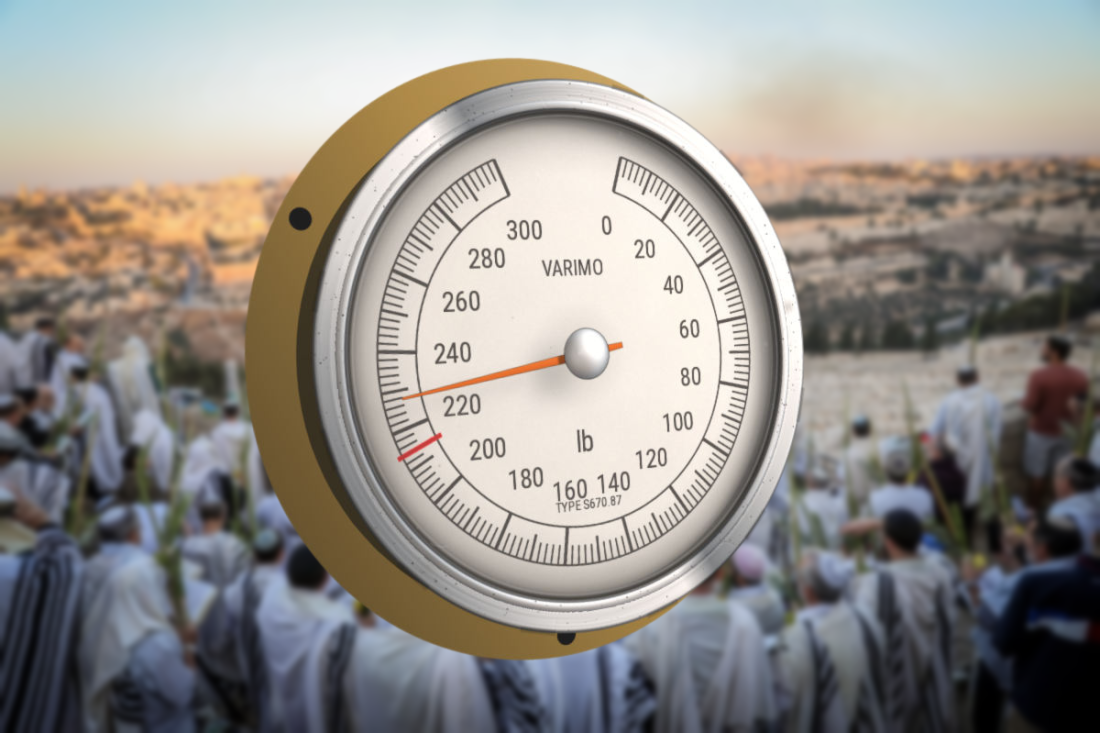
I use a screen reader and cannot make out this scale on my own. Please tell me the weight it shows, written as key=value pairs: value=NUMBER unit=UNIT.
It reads value=228 unit=lb
